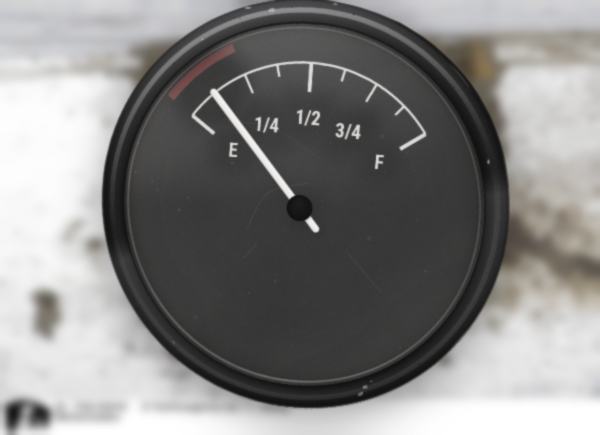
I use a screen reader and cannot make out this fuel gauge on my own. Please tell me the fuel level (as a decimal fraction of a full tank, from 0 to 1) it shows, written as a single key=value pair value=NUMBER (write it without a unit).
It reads value=0.125
